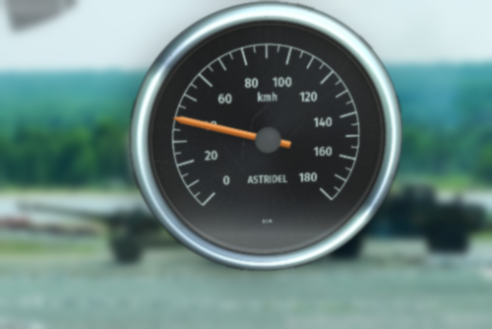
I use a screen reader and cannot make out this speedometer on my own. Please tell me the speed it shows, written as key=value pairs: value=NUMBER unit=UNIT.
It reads value=40 unit=km/h
